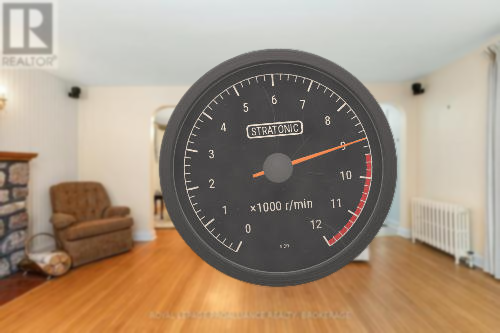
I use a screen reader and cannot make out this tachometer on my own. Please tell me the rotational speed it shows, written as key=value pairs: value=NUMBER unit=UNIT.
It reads value=9000 unit=rpm
